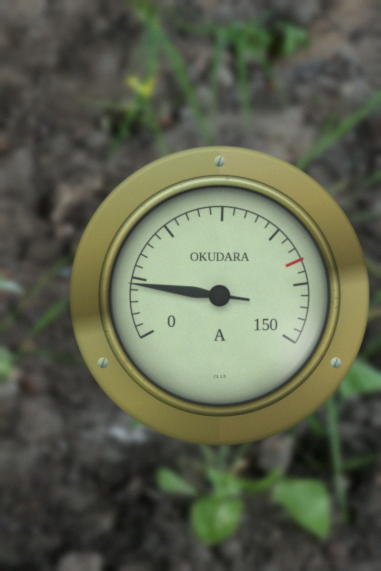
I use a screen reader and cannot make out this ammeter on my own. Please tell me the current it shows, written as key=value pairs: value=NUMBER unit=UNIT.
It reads value=22.5 unit=A
